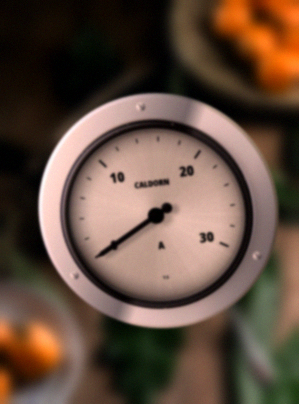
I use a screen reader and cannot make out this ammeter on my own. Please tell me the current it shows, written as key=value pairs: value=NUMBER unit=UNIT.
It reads value=0 unit=A
